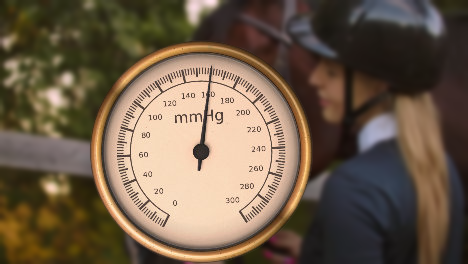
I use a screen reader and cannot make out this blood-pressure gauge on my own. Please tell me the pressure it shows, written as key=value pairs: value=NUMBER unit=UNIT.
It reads value=160 unit=mmHg
